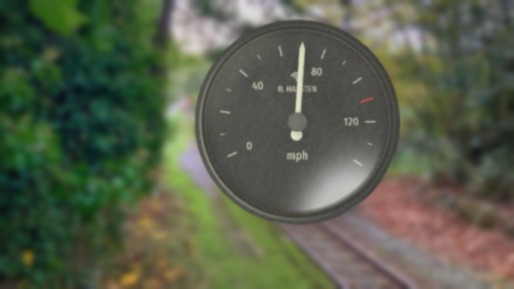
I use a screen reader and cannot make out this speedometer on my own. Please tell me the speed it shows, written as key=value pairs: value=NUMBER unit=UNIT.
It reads value=70 unit=mph
